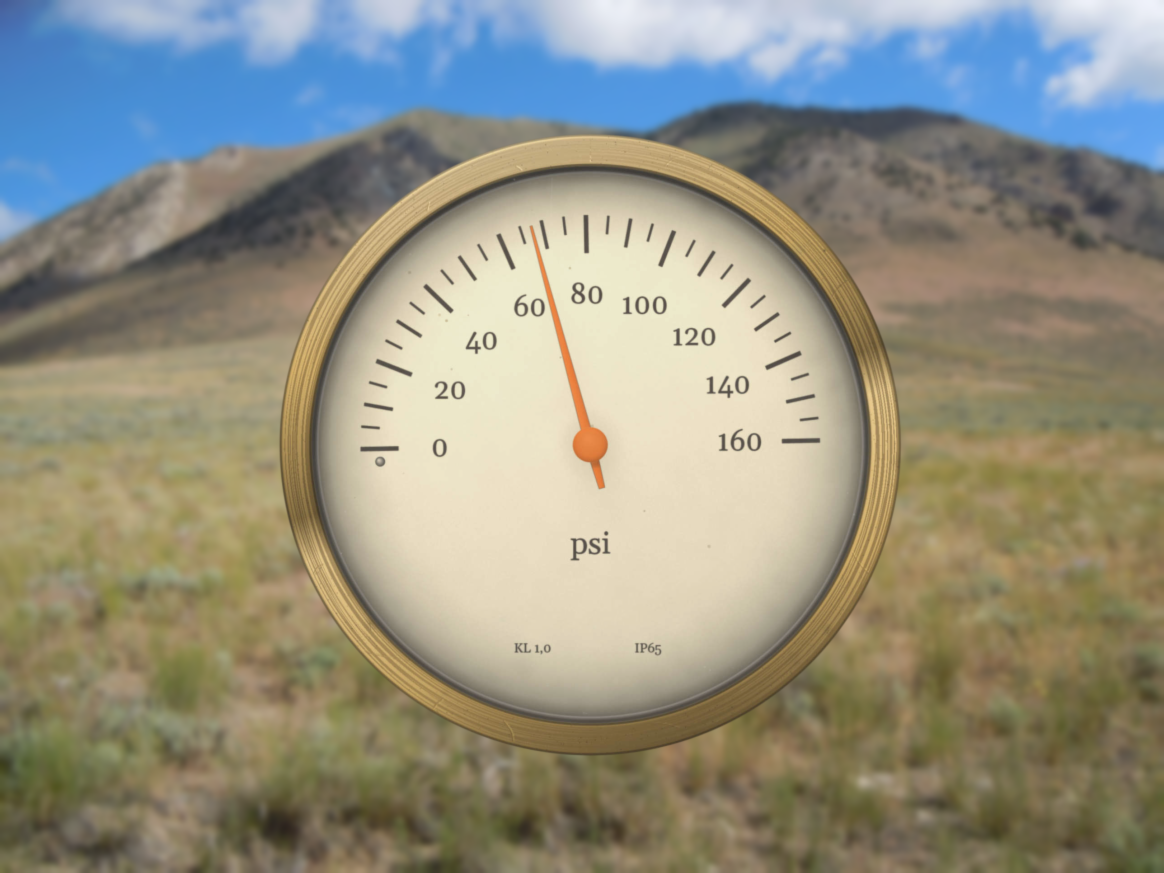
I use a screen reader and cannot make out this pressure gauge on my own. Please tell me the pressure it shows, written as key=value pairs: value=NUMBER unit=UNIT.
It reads value=67.5 unit=psi
